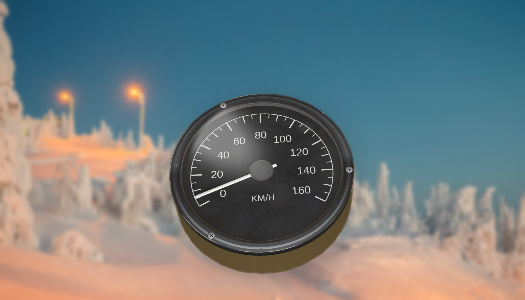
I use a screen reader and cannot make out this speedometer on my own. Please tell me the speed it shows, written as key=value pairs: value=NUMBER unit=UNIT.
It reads value=5 unit=km/h
